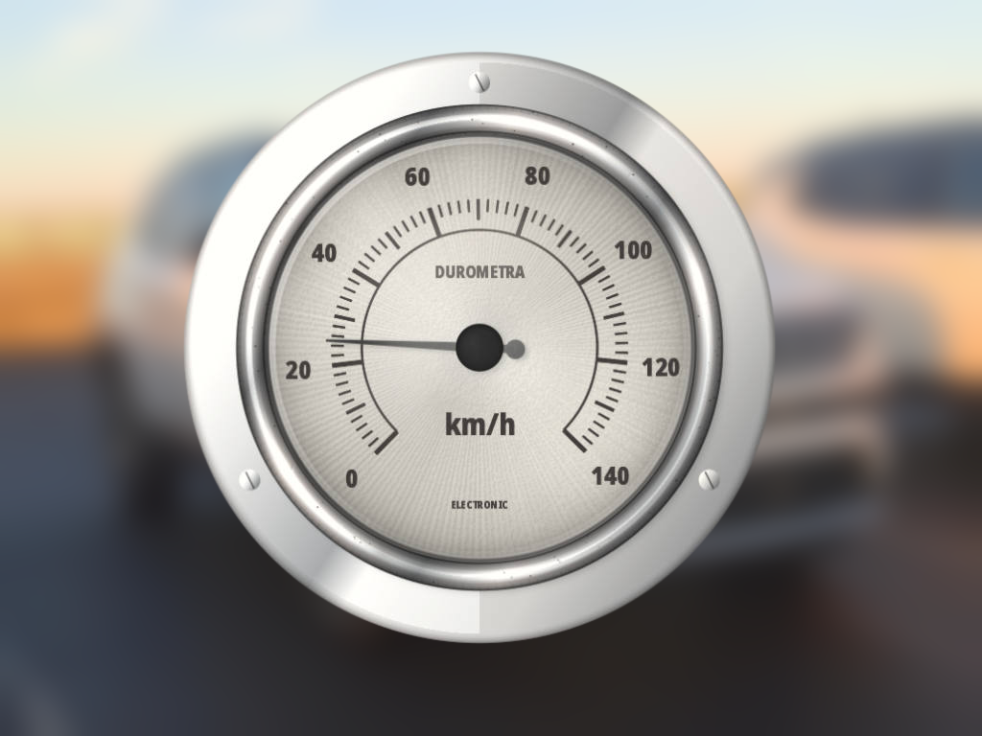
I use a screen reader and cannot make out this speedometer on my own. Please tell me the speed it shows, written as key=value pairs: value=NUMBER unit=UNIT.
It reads value=25 unit=km/h
